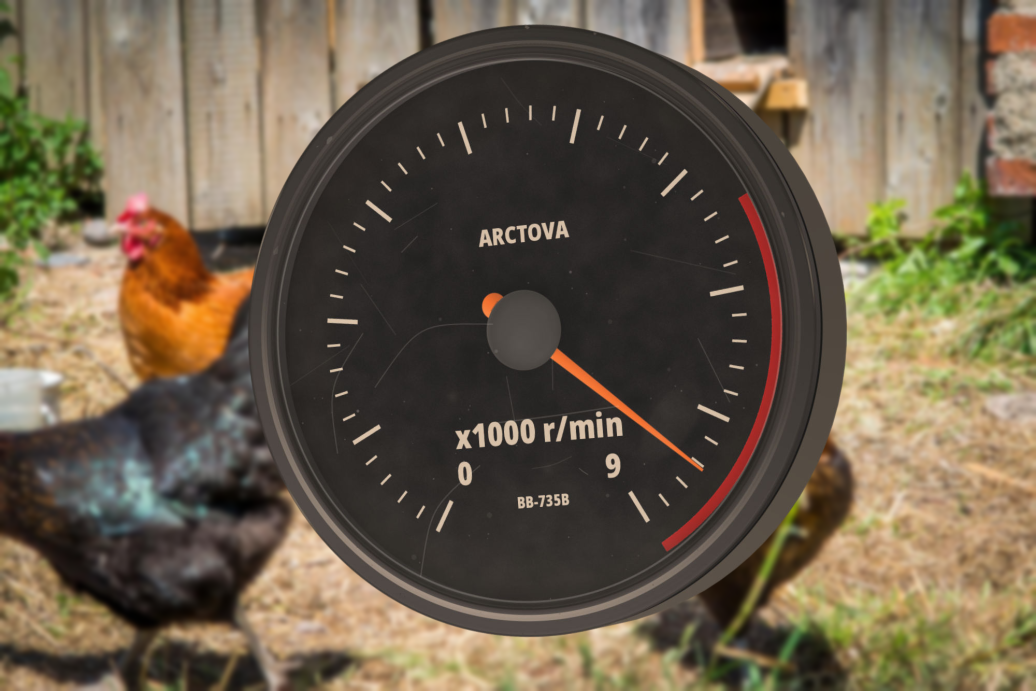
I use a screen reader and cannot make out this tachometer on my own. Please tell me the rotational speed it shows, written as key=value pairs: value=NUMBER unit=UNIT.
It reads value=8400 unit=rpm
